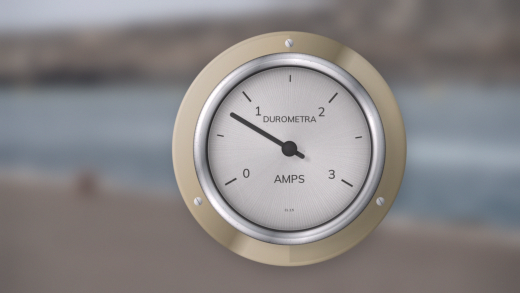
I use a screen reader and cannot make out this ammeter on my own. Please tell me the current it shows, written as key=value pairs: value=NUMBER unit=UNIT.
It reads value=0.75 unit=A
